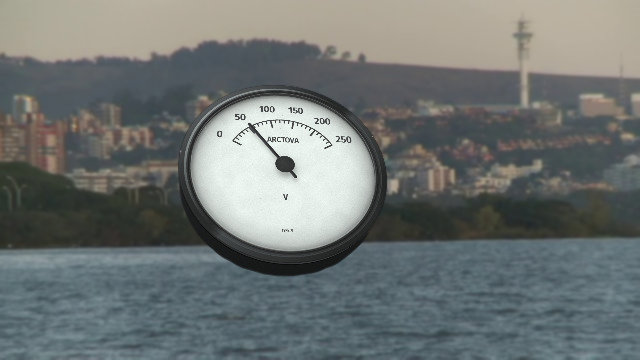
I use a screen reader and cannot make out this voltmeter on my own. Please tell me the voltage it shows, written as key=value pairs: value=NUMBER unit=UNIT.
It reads value=50 unit=V
